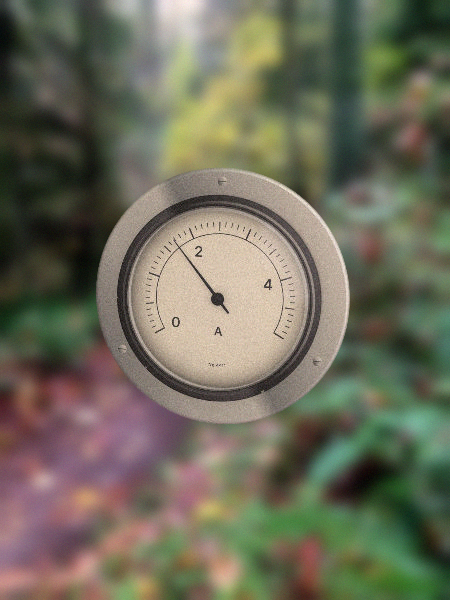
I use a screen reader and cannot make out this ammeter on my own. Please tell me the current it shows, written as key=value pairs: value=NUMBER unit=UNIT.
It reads value=1.7 unit=A
